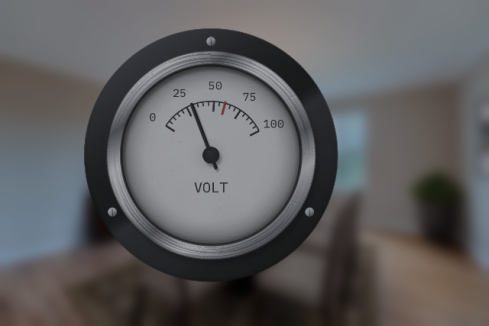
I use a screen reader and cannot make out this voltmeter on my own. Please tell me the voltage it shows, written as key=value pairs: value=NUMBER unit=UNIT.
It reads value=30 unit=V
